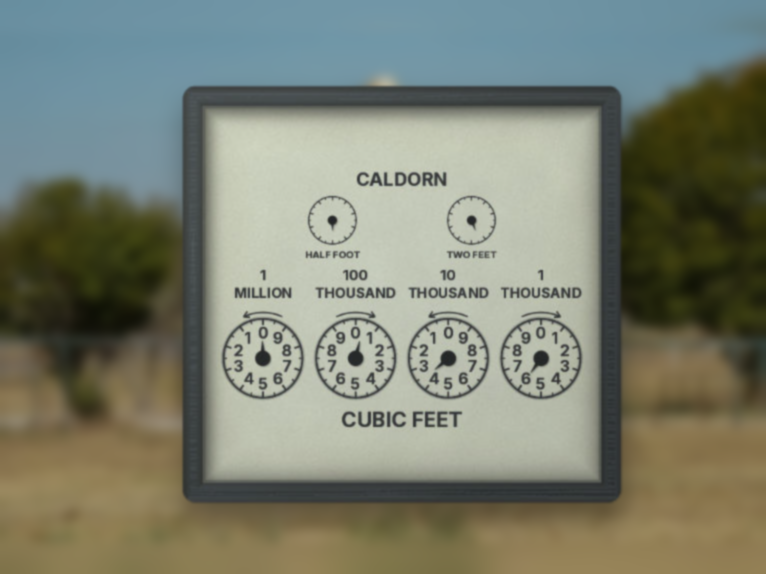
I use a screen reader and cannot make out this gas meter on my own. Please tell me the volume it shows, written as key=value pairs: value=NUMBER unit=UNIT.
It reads value=3600 unit=ft³
